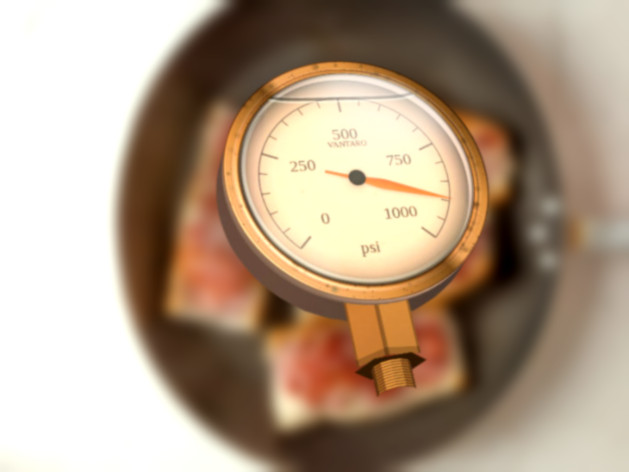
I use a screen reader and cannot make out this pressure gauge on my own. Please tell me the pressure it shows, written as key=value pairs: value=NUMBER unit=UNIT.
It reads value=900 unit=psi
